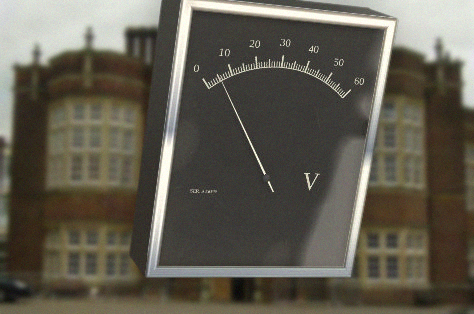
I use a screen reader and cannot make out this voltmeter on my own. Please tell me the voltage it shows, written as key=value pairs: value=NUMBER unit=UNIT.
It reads value=5 unit=V
